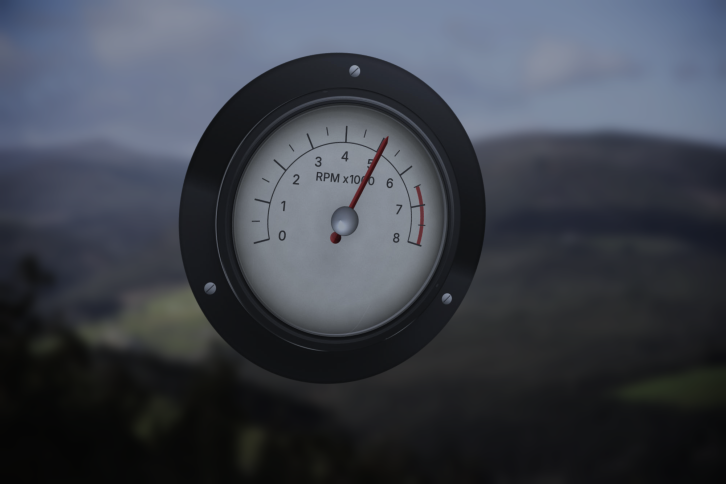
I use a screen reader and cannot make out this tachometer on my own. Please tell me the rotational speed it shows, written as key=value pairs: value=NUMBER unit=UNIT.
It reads value=5000 unit=rpm
